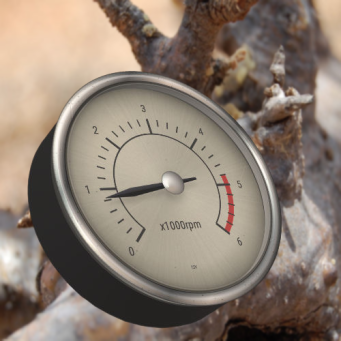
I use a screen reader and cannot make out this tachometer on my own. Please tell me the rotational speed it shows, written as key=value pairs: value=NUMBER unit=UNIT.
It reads value=800 unit=rpm
